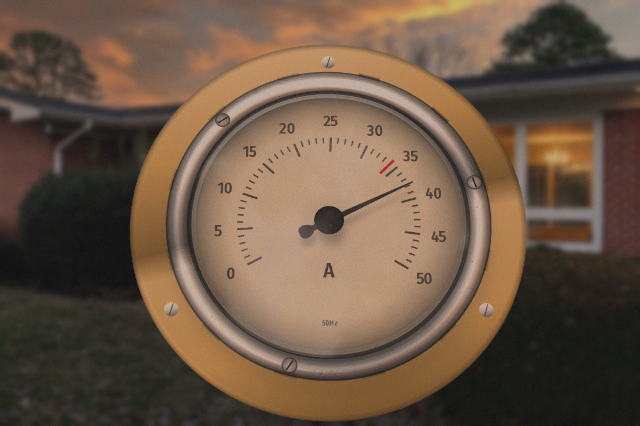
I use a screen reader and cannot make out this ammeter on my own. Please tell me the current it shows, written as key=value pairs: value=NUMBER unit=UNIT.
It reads value=38 unit=A
